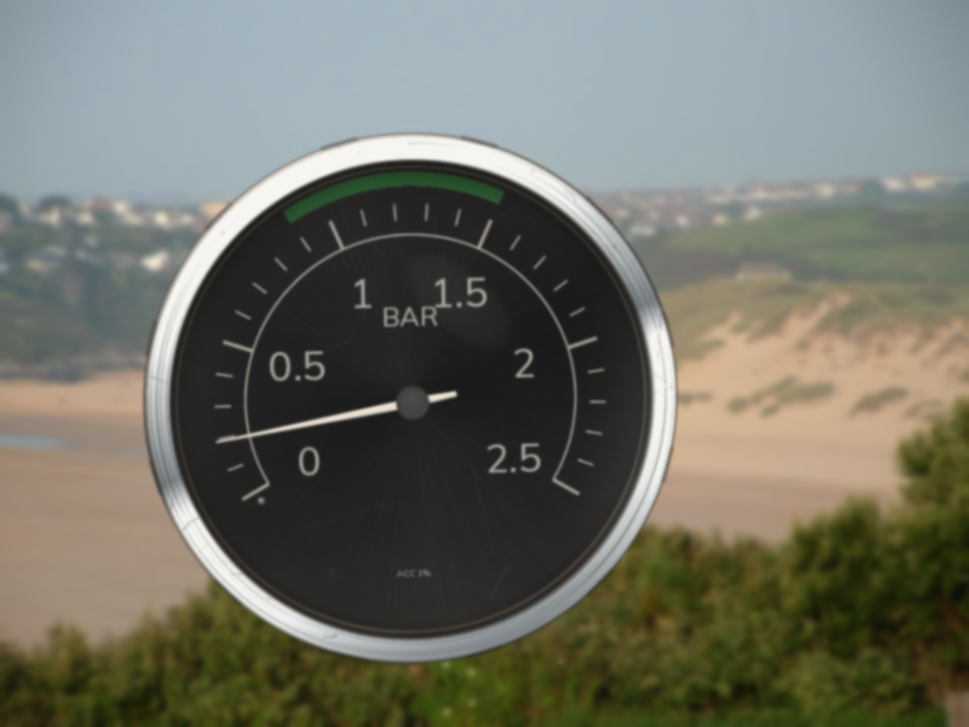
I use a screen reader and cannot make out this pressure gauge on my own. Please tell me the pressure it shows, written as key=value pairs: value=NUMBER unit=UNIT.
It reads value=0.2 unit=bar
